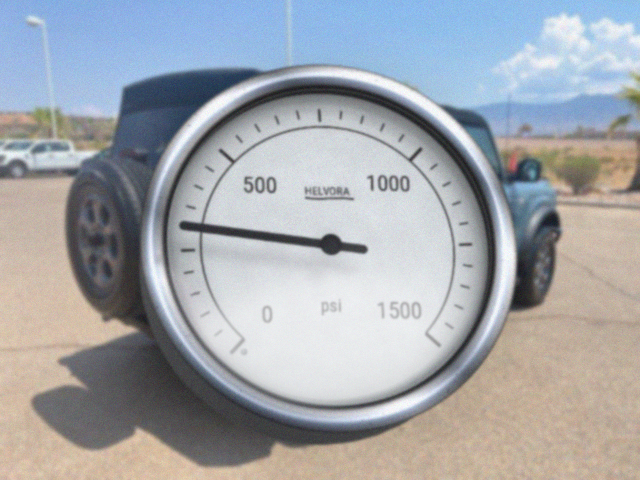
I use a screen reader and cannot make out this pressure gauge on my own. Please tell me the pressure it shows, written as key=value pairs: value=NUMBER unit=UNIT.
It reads value=300 unit=psi
